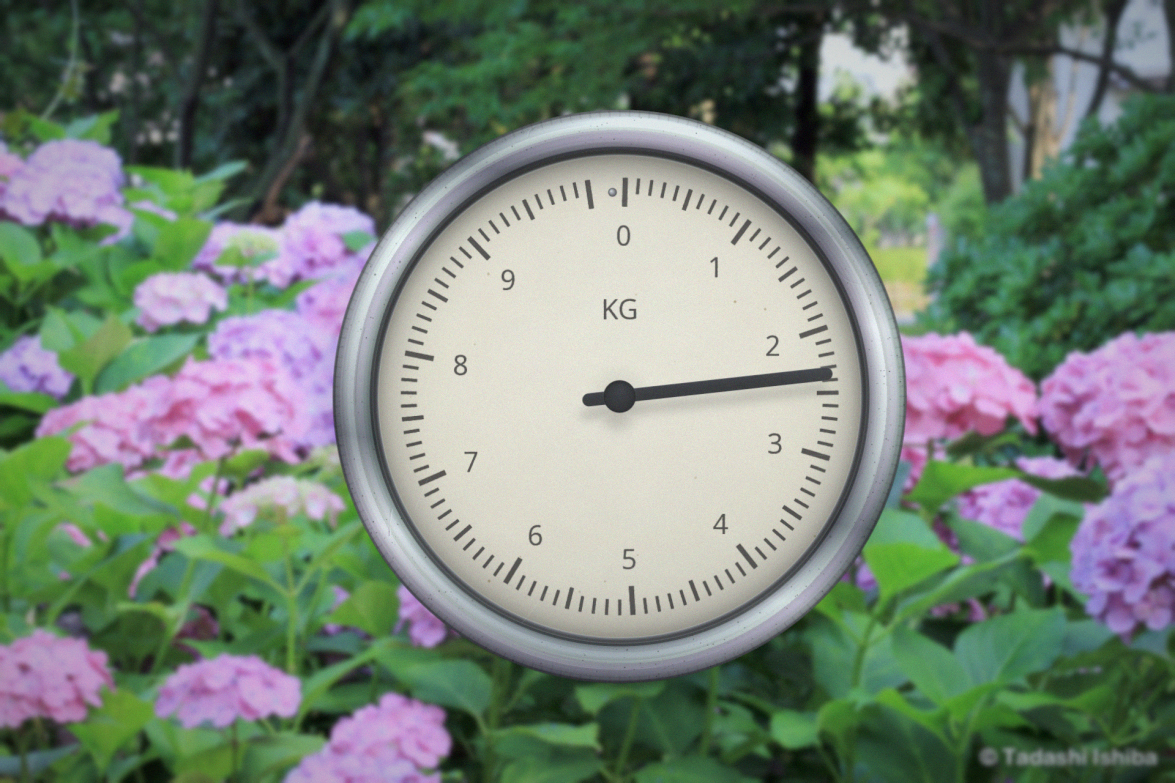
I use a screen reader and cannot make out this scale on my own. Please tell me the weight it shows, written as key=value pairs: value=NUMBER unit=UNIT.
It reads value=2.35 unit=kg
